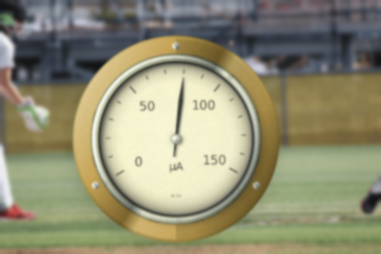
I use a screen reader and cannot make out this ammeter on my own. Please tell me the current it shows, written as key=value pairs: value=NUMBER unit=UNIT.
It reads value=80 unit=µA
